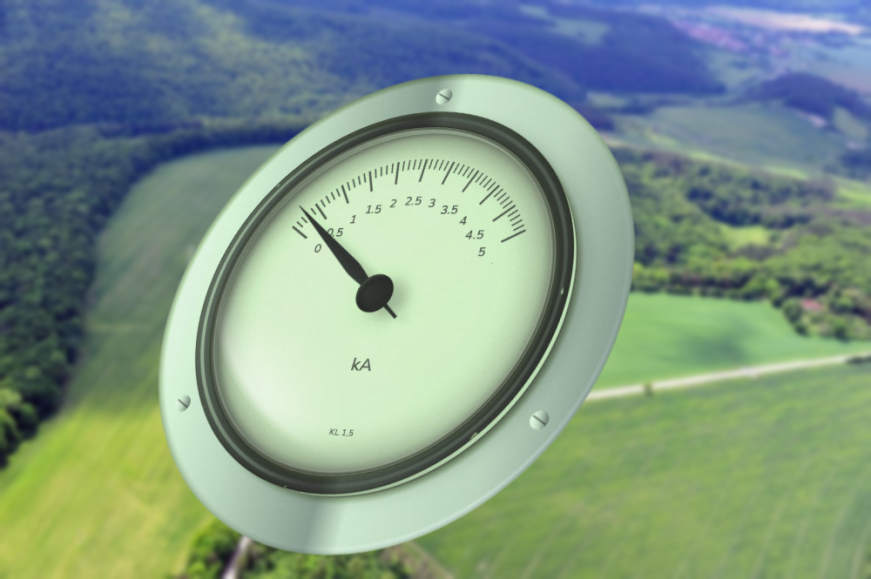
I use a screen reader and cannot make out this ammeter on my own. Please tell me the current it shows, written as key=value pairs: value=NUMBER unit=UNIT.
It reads value=0.3 unit=kA
